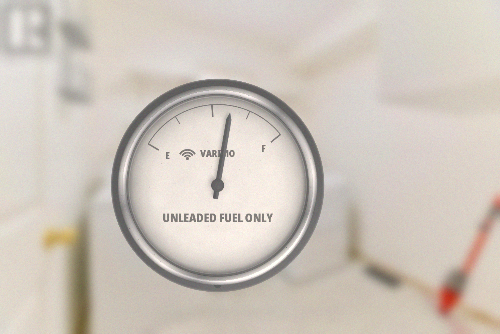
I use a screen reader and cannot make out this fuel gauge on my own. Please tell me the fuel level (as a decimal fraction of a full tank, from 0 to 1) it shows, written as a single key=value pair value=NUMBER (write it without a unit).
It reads value=0.625
